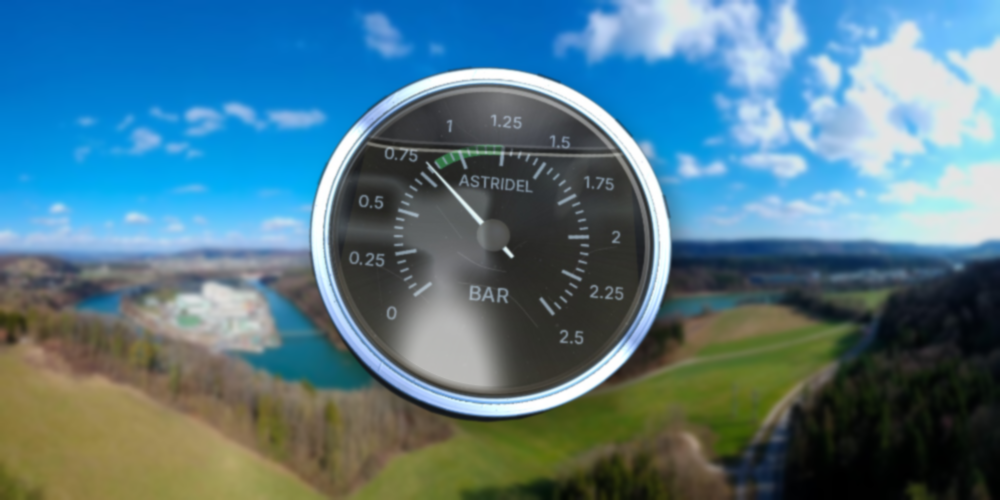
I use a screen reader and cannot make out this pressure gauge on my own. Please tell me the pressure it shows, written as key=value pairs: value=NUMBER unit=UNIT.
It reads value=0.8 unit=bar
